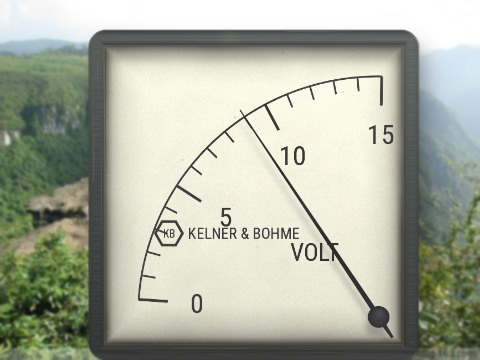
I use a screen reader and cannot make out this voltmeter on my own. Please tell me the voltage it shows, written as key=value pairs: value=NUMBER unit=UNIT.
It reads value=9 unit=V
